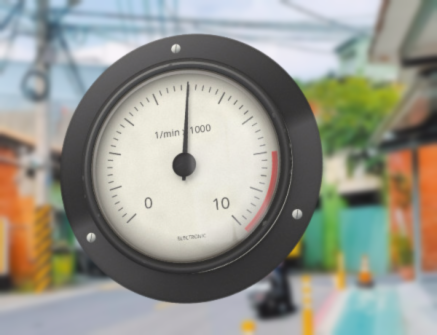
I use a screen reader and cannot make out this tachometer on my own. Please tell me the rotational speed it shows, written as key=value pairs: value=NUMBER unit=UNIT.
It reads value=5000 unit=rpm
